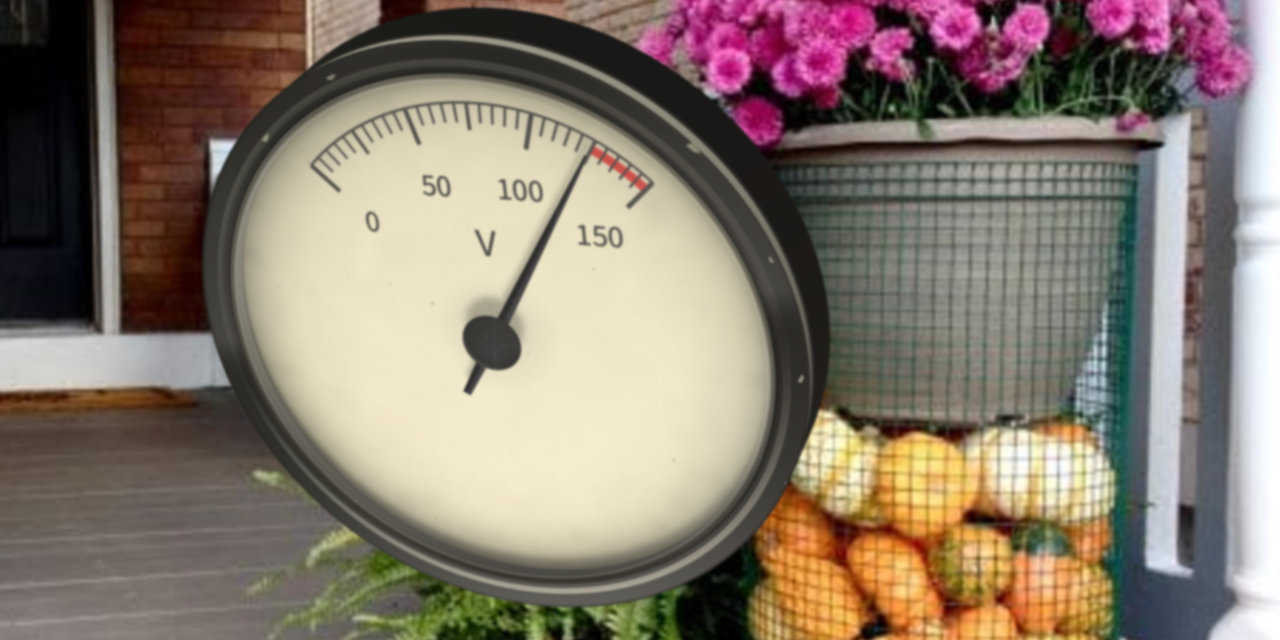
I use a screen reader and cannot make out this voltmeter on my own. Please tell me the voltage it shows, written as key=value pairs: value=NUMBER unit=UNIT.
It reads value=125 unit=V
